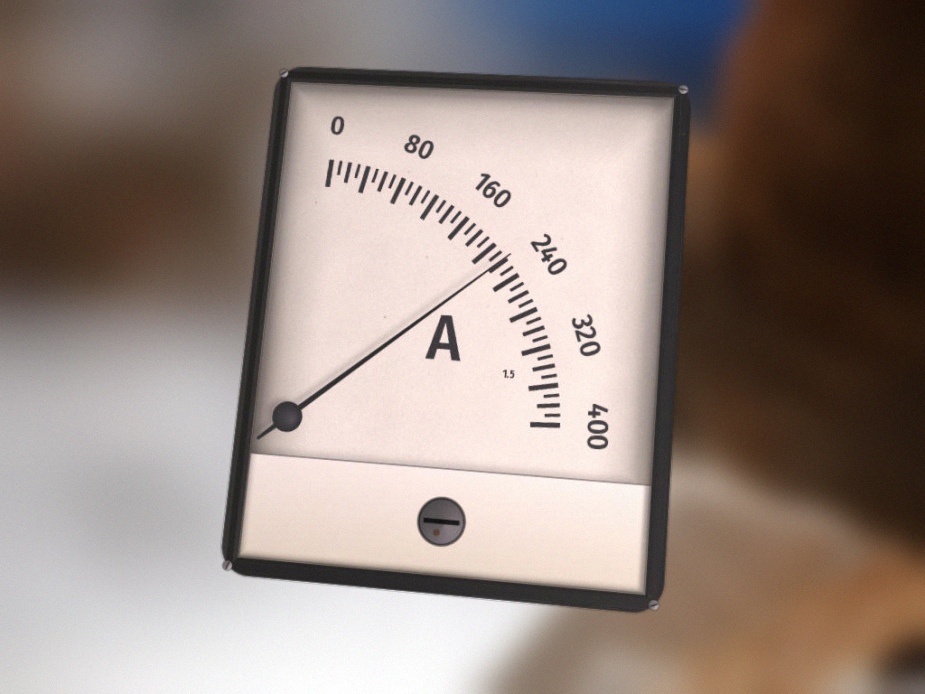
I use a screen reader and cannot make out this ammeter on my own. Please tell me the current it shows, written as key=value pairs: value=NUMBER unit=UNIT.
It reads value=220 unit=A
